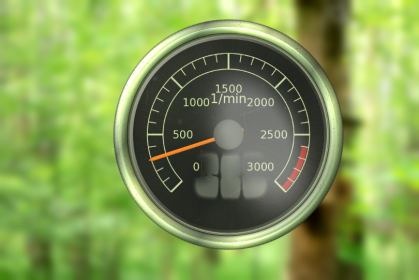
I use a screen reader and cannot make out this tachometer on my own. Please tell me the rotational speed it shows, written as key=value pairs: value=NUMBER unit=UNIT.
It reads value=300 unit=rpm
